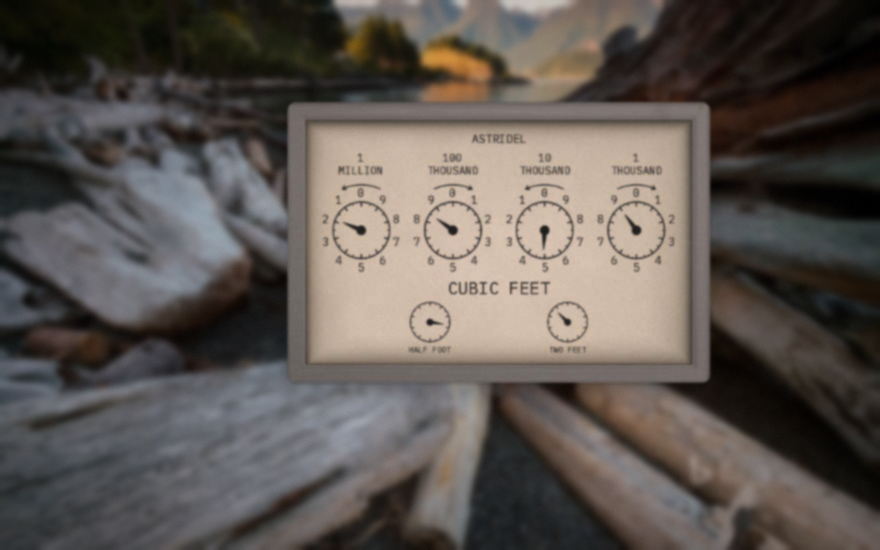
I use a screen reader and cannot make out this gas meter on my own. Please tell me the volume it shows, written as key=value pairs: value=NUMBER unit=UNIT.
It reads value=184900 unit=ft³
